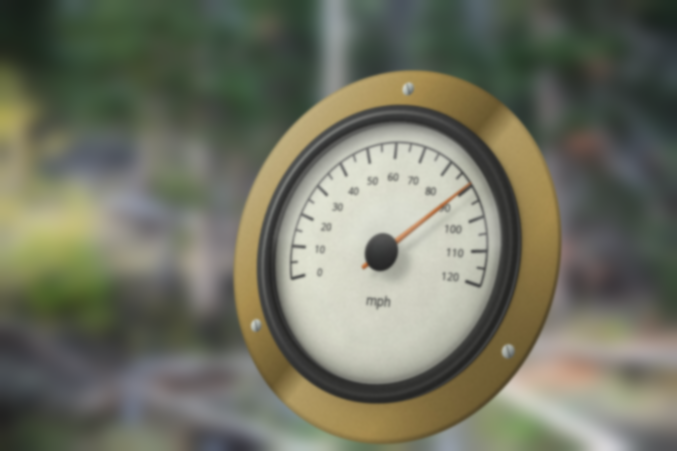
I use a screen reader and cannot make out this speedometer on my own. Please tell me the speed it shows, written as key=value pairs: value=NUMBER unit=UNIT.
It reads value=90 unit=mph
